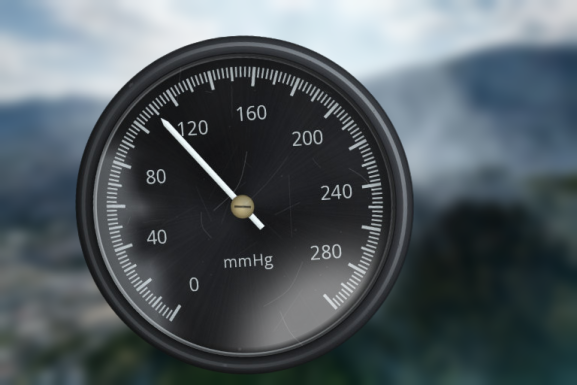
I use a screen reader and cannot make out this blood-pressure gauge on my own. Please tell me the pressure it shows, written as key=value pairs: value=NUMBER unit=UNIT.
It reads value=110 unit=mmHg
